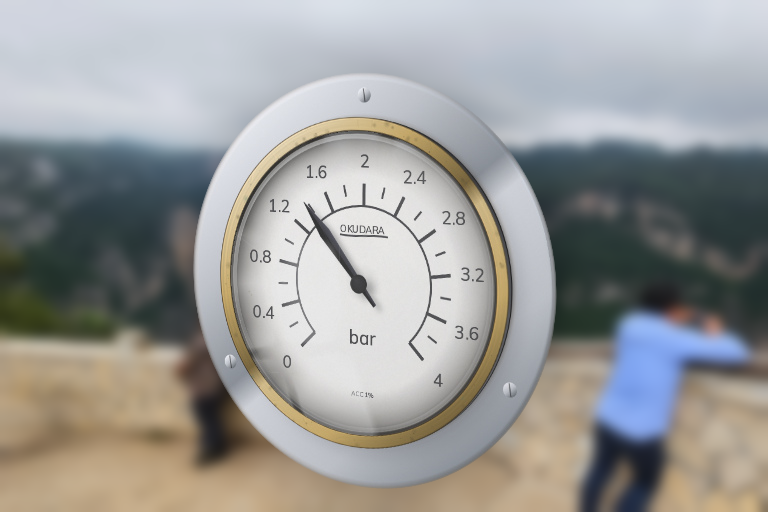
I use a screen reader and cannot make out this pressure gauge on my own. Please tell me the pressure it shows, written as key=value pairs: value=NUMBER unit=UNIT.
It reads value=1.4 unit=bar
